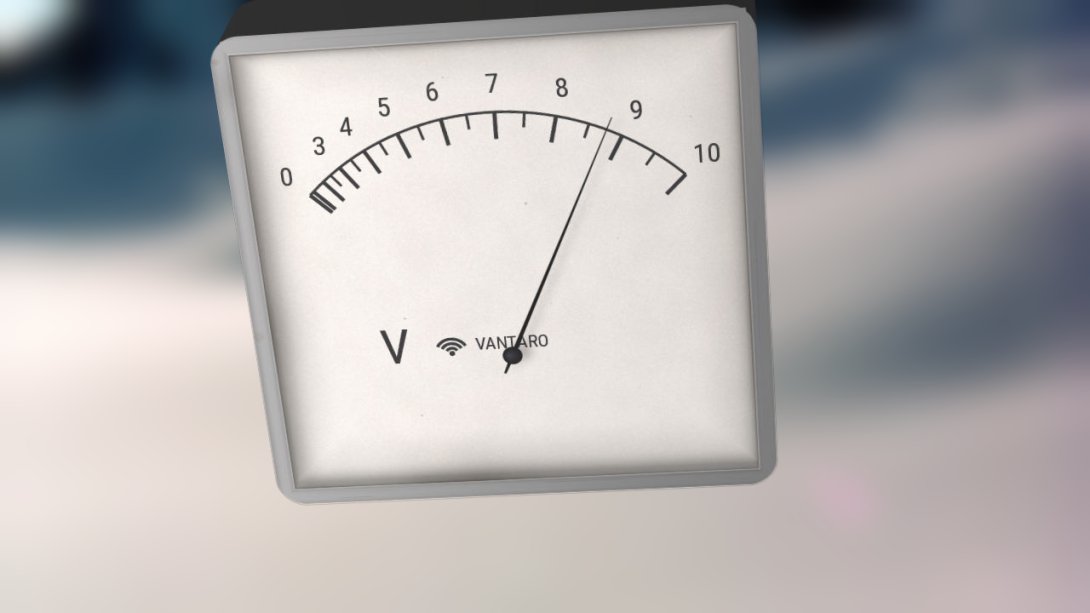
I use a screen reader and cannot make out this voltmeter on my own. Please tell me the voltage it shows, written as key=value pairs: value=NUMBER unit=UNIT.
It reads value=8.75 unit=V
